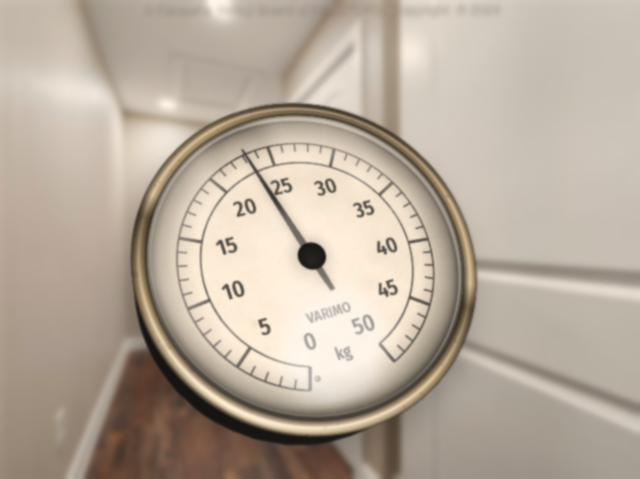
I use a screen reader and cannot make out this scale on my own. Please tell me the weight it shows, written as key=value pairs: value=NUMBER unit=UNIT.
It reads value=23 unit=kg
